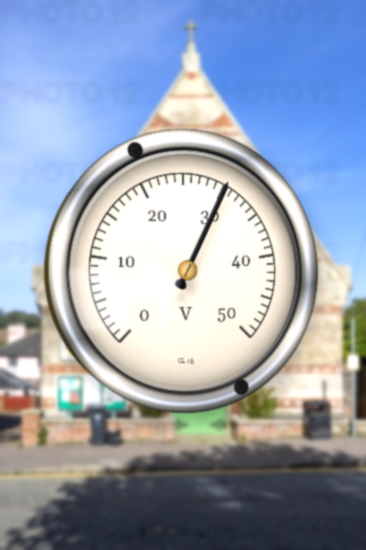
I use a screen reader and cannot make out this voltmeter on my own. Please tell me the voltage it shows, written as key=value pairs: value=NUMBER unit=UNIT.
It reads value=30 unit=V
